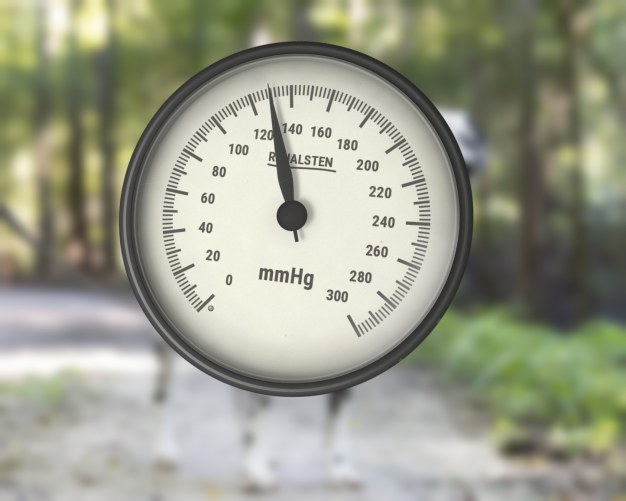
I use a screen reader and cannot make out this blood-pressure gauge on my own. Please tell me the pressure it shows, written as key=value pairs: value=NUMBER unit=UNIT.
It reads value=130 unit=mmHg
